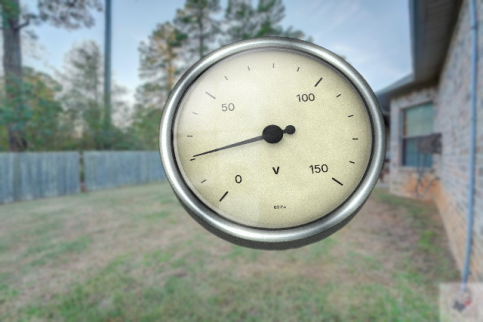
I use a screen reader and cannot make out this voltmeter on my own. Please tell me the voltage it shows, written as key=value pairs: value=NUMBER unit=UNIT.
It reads value=20 unit=V
